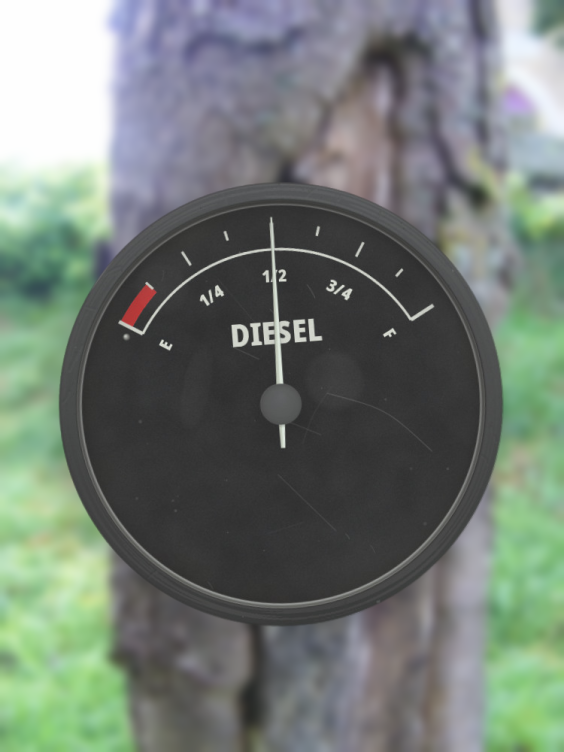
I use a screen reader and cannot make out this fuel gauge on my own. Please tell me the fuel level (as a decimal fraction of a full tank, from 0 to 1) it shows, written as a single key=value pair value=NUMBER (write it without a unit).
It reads value=0.5
